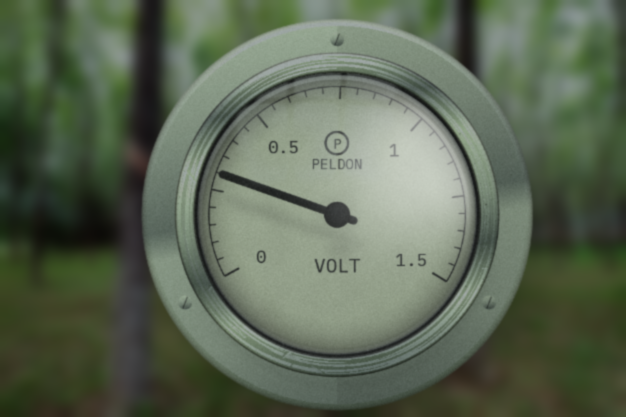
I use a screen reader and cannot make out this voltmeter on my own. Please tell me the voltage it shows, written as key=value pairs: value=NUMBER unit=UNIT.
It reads value=0.3 unit=V
